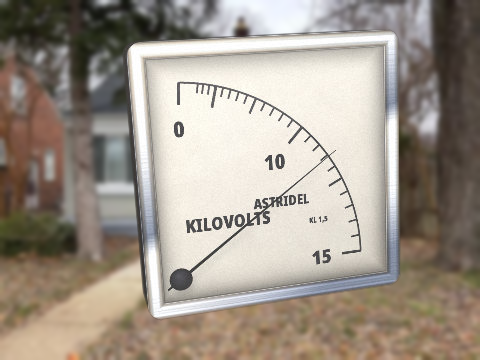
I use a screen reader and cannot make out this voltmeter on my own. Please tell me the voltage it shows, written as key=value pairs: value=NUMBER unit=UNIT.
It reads value=11.5 unit=kV
